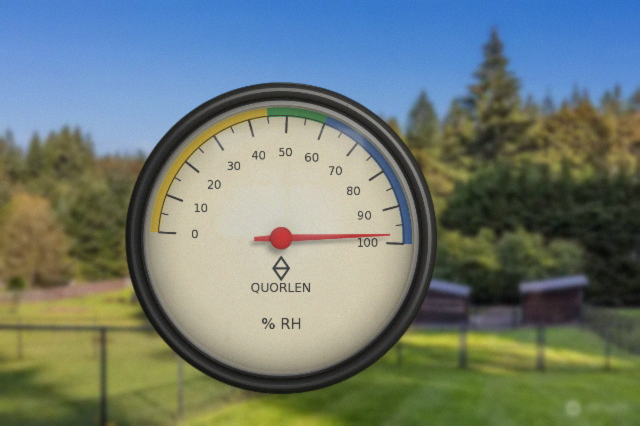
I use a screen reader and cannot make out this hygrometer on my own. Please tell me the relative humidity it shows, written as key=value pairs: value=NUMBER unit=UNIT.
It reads value=97.5 unit=%
